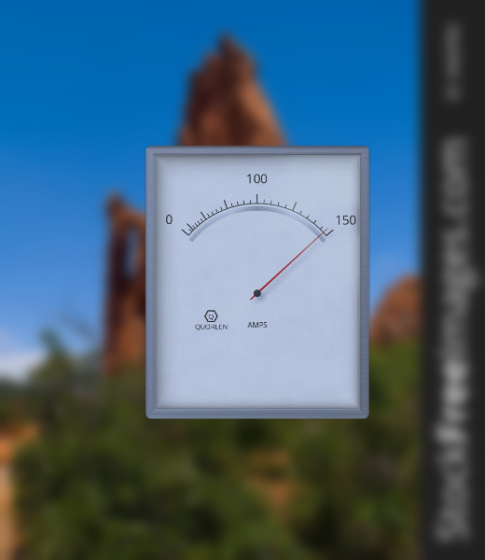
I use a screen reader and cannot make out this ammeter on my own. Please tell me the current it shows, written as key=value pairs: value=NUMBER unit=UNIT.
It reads value=147.5 unit=A
